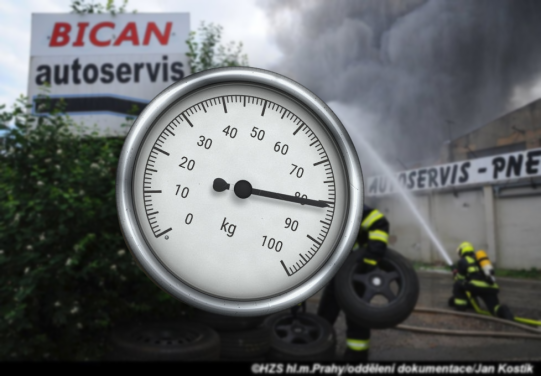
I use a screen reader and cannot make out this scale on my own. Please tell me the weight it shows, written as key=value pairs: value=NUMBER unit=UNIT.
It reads value=81 unit=kg
